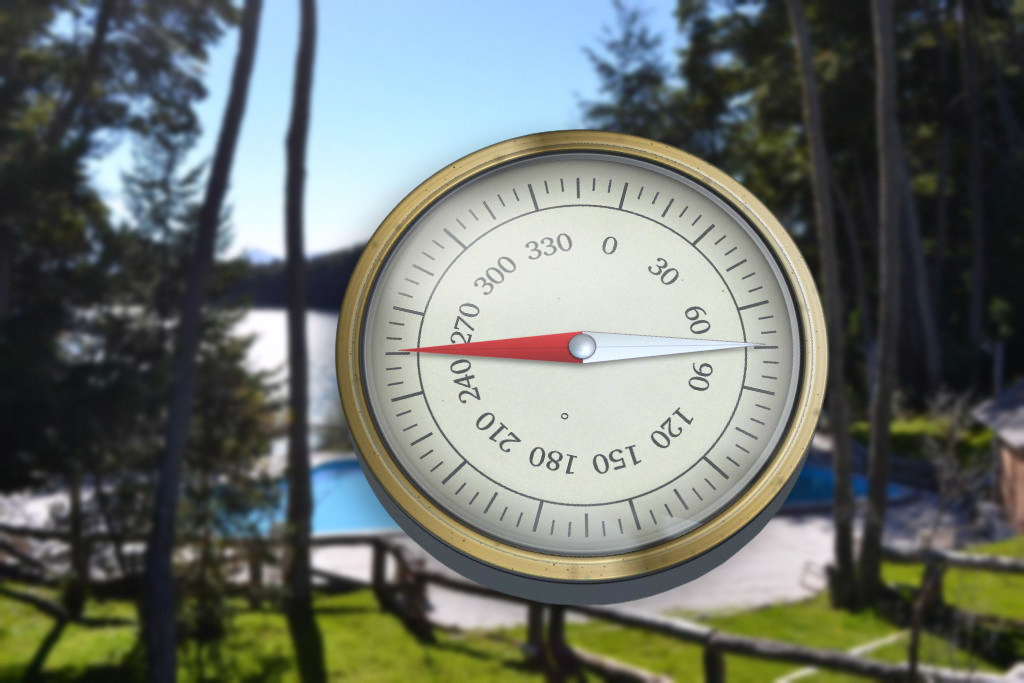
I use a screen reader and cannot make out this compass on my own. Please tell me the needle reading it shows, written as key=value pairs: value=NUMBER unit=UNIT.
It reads value=255 unit=°
